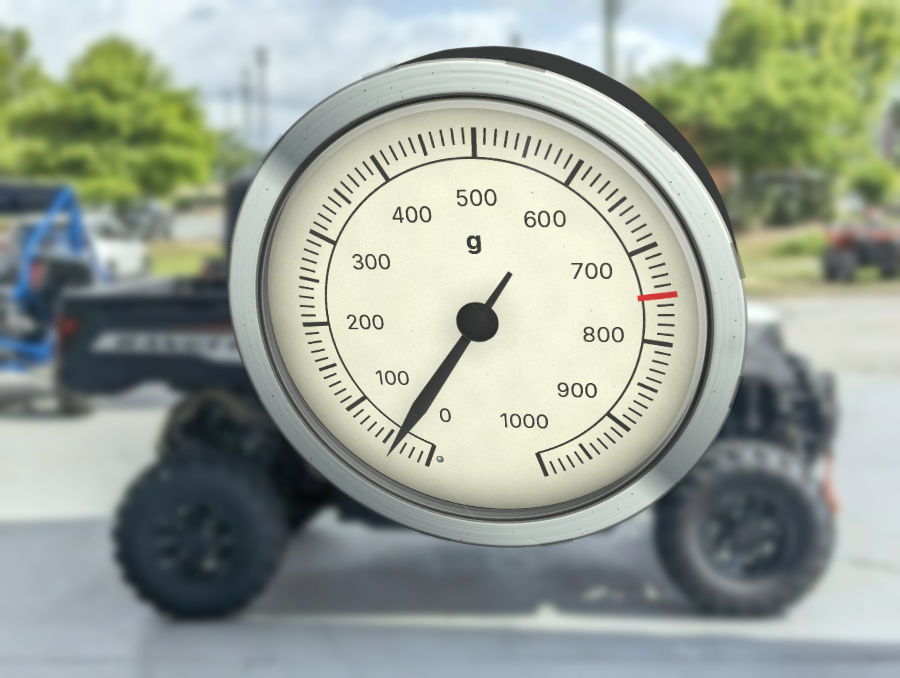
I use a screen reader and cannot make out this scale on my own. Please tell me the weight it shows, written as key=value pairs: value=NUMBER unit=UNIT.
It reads value=40 unit=g
